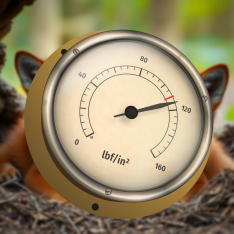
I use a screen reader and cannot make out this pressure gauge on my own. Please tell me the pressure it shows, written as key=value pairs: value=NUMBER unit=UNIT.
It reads value=115 unit=psi
